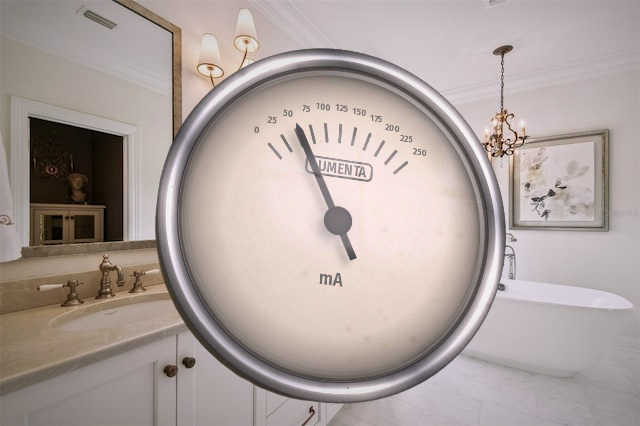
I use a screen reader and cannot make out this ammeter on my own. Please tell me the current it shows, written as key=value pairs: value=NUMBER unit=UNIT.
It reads value=50 unit=mA
